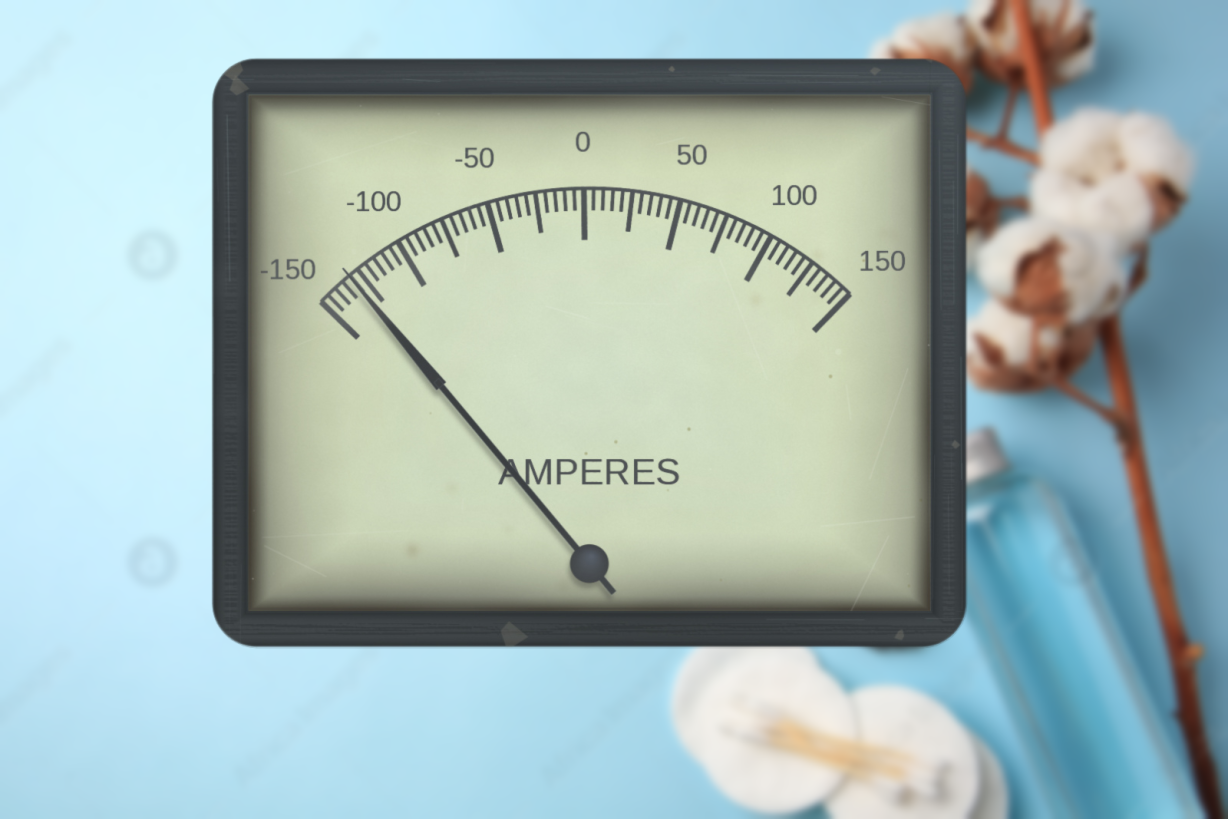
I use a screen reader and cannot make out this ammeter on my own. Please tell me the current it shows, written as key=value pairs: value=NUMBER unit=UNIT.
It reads value=-130 unit=A
